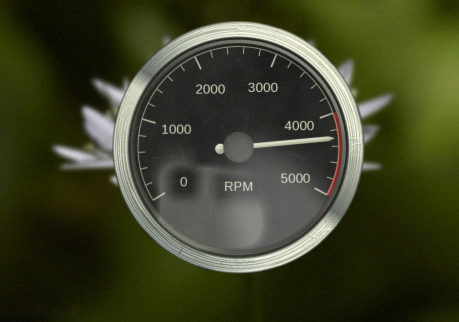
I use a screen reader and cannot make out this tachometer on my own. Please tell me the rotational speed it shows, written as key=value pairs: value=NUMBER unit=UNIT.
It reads value=4300 unit=rpm
